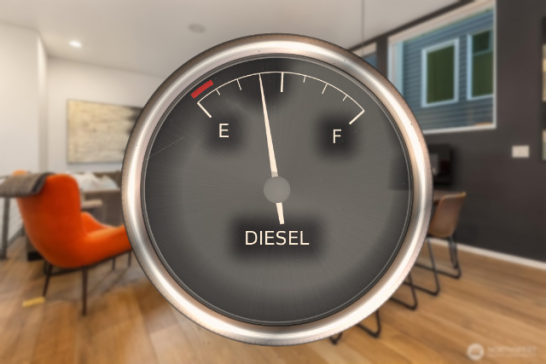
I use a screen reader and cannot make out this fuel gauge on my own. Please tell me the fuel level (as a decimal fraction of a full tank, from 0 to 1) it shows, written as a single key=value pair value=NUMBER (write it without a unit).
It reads value=0.375
